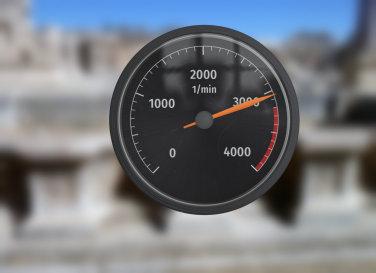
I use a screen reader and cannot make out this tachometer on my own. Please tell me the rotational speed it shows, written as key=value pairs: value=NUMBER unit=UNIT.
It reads value=3050 unit=rpm
